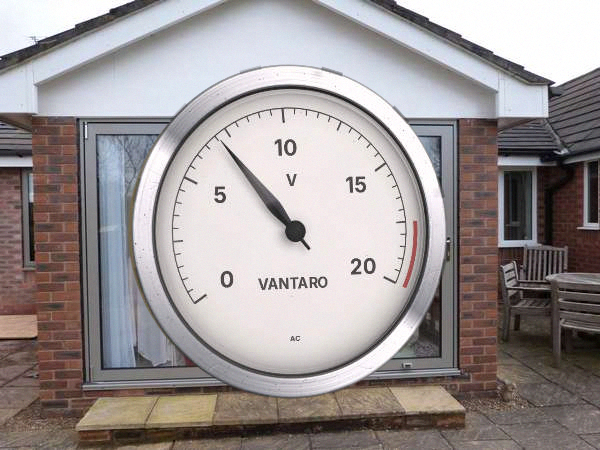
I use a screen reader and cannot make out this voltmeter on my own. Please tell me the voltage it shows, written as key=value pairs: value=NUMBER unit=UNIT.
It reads value=7 unit=V
